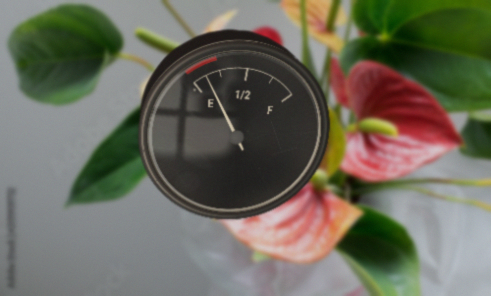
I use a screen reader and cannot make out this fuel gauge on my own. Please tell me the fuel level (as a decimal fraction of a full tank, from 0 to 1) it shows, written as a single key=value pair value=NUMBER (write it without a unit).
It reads value=0.125
